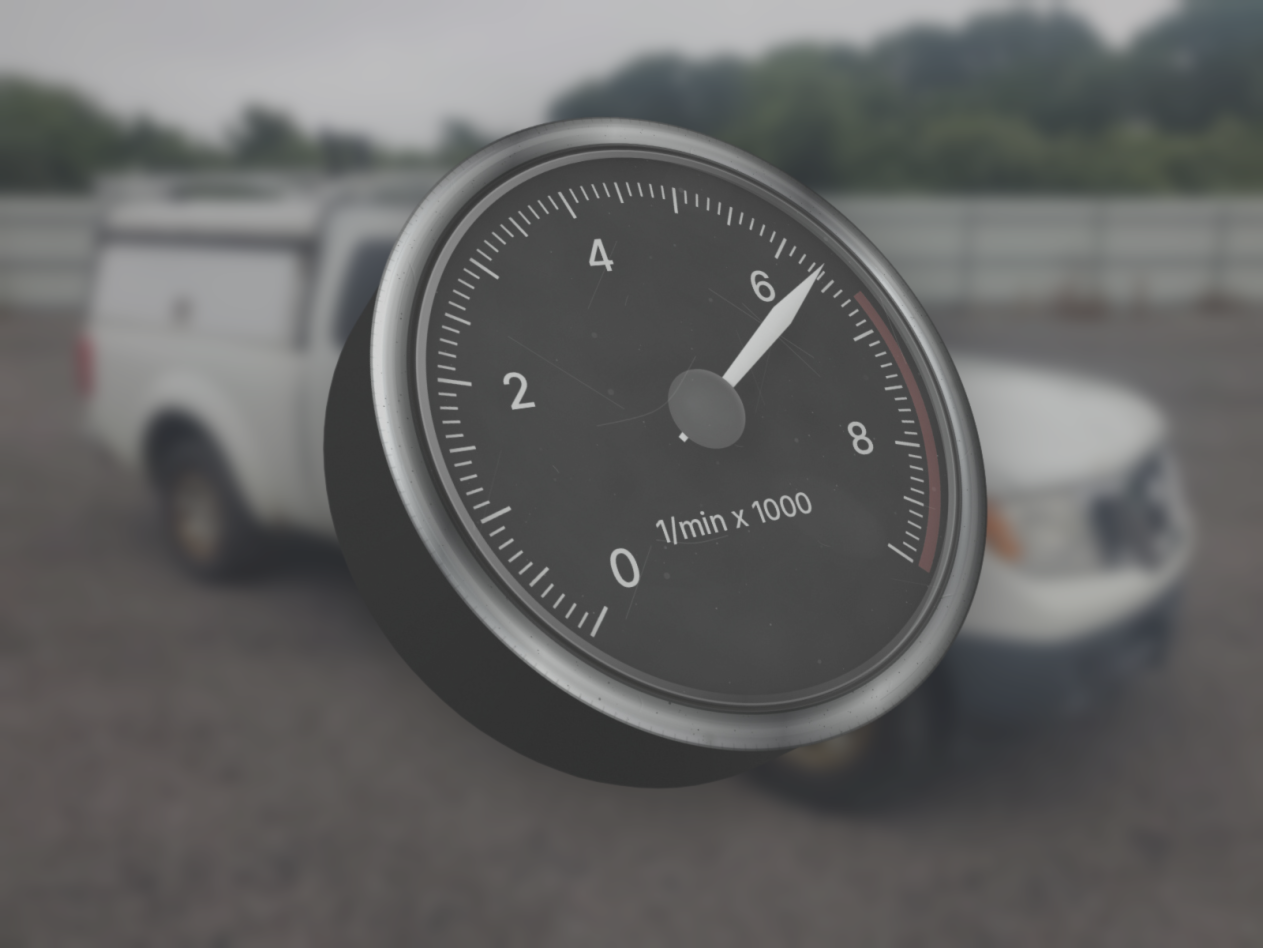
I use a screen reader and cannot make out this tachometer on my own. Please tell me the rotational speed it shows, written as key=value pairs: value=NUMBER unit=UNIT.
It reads value=6350 unit=rpm
